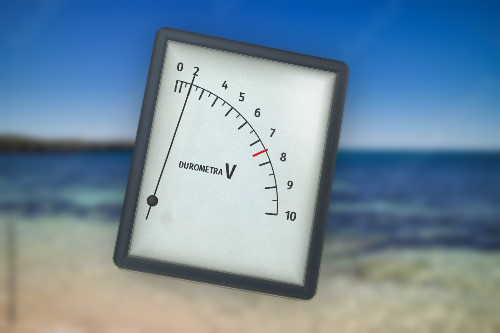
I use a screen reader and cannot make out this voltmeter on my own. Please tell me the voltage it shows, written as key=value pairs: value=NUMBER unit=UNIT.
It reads value=2 unit=V
